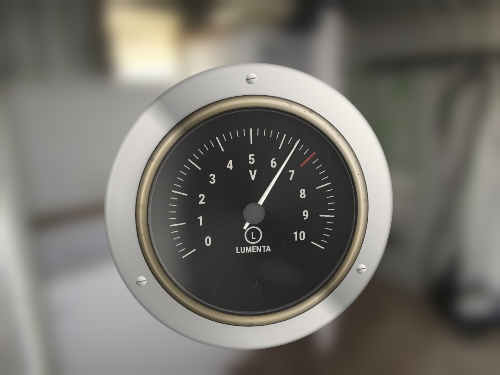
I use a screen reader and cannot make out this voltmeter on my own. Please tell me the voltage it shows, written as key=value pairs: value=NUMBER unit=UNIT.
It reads value=6.4 unit=V
